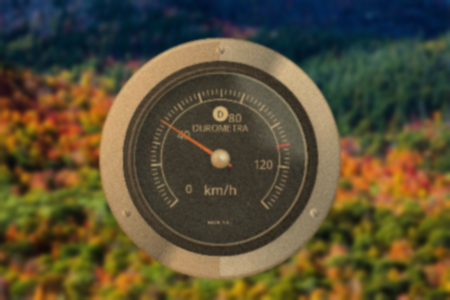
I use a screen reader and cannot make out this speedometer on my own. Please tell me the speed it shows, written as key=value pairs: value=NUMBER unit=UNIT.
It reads value=40 unit=km/h
